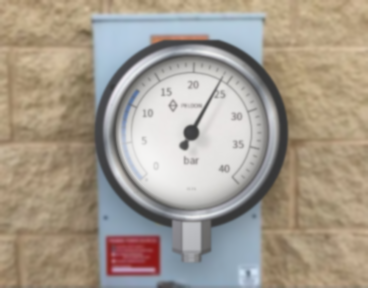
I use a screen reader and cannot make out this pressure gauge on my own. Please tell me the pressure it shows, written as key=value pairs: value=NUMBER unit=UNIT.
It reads value=24 unit=bar
